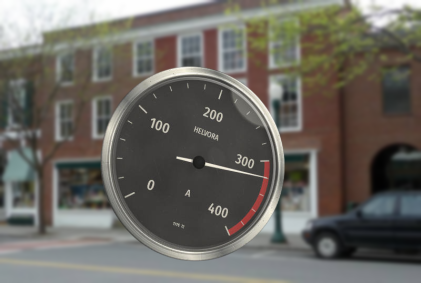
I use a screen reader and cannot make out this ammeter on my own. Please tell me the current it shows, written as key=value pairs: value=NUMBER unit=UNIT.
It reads value=320 unit=A
